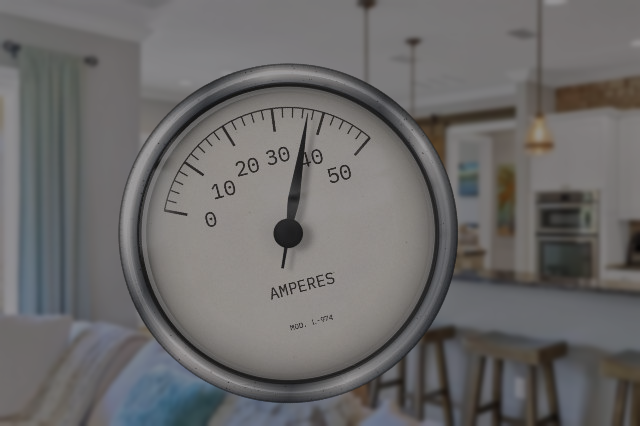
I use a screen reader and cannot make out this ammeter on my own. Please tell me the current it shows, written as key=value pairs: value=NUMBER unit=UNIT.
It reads value=37 unit=A
